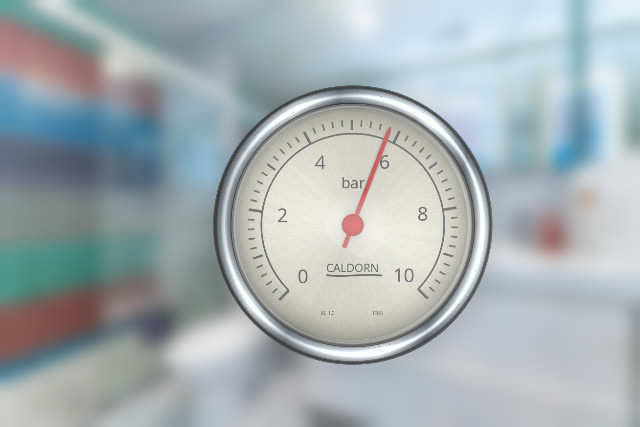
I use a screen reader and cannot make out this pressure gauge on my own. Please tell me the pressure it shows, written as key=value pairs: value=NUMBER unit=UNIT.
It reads value=5.8 unit=bar
